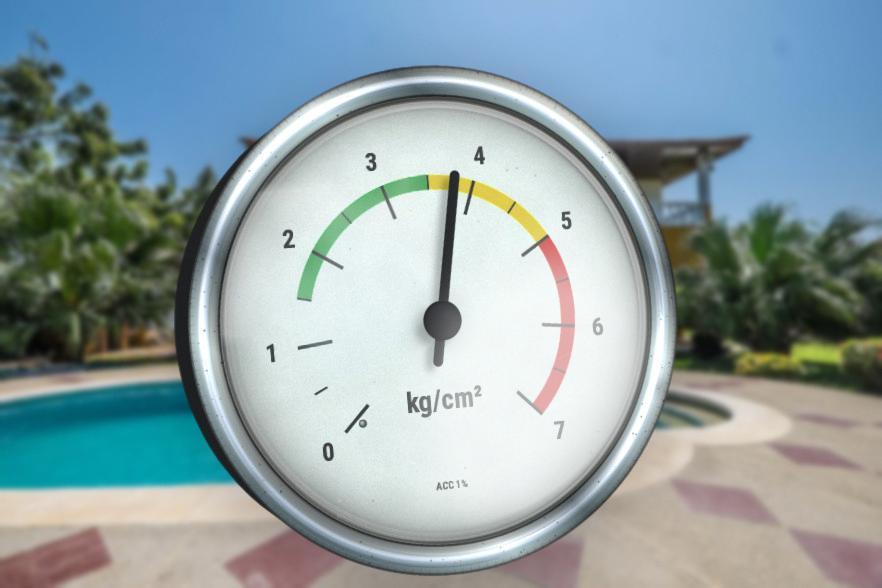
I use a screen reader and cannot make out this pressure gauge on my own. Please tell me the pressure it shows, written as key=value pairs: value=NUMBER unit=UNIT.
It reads value=3.75 unit=kg/cm²
